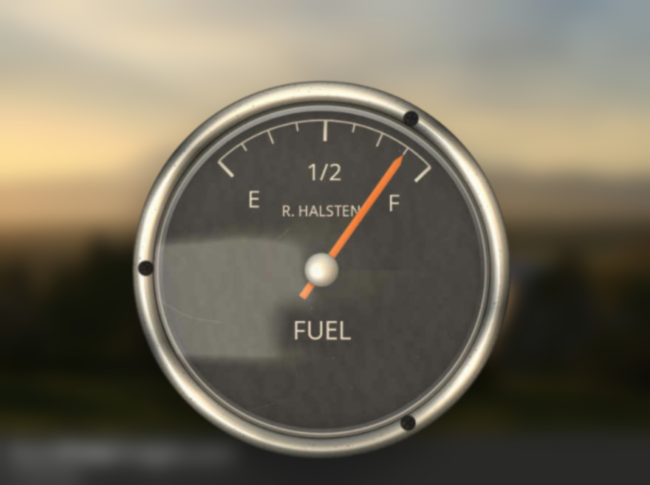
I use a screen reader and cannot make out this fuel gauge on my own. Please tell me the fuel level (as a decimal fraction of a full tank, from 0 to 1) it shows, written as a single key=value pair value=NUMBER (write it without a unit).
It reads value=0.875
